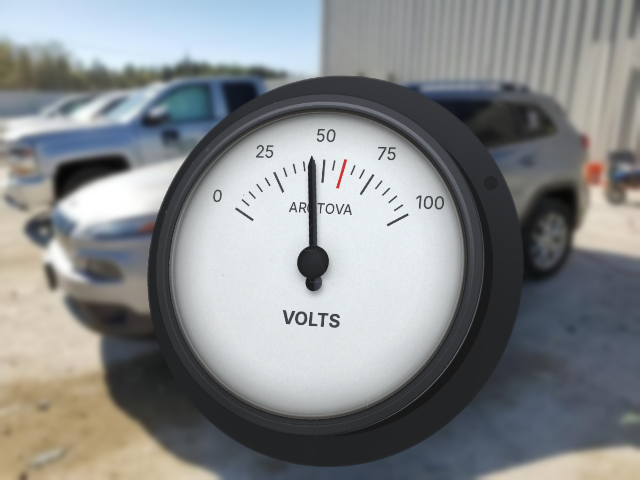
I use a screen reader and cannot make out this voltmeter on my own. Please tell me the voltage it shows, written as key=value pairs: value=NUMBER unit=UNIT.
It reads value=45 unit=V
